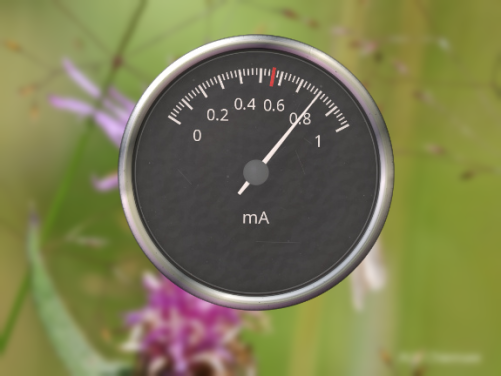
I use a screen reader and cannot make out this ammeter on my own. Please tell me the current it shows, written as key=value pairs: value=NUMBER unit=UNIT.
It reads value=0.8 unit=mA
